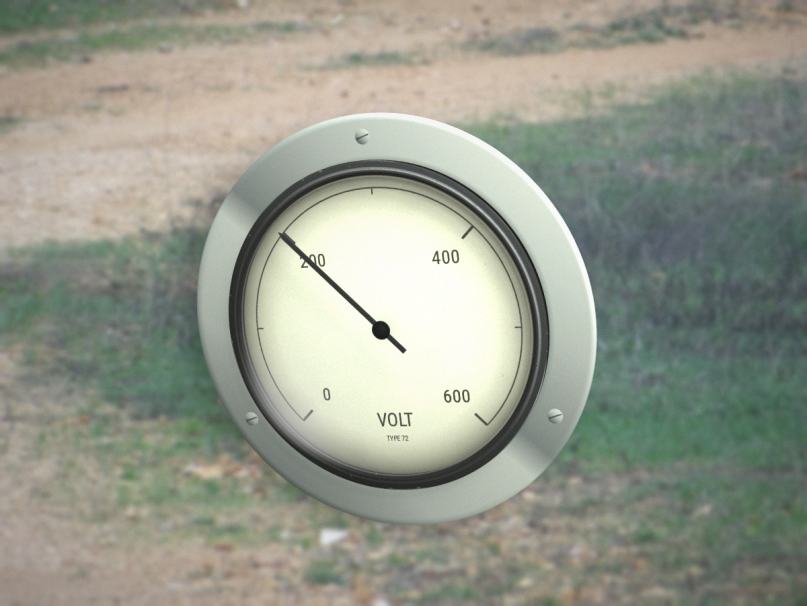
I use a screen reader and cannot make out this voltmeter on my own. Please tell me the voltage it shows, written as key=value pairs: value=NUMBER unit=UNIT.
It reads value=200 unit=V
